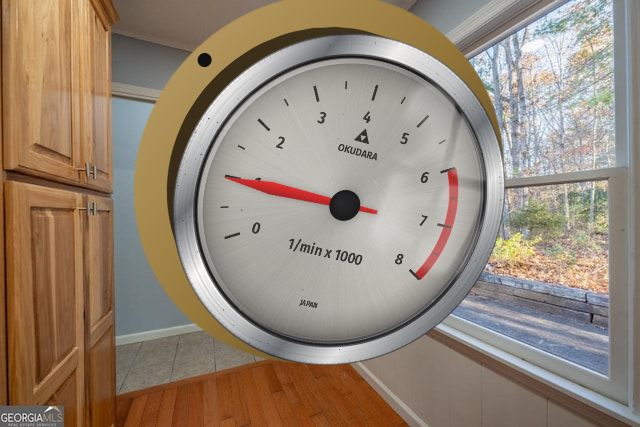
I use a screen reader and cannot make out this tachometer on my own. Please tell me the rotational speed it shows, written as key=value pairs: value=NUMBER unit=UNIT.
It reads value=1000 unit=rpm
